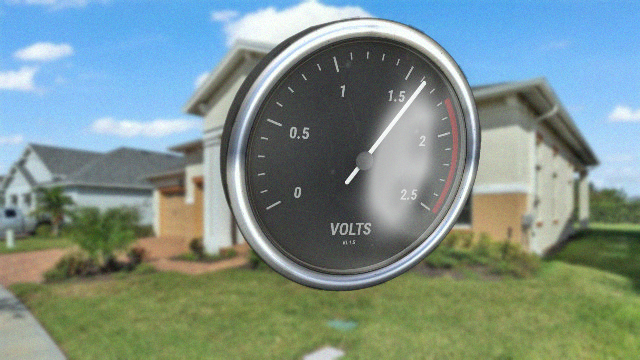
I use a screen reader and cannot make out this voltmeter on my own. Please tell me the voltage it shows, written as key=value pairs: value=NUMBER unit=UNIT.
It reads value=1.6 unit=V
